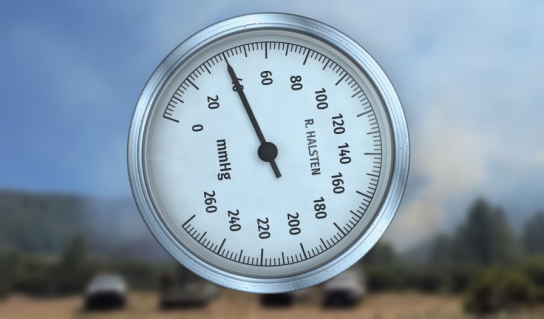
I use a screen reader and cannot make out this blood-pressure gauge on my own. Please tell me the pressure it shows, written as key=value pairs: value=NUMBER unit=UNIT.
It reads value=40 unit=mmHg
